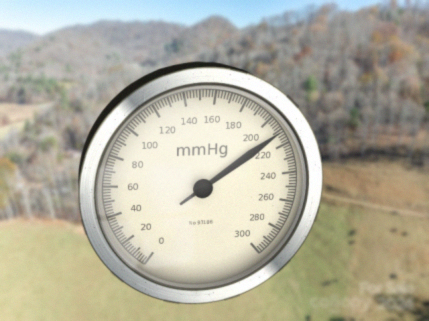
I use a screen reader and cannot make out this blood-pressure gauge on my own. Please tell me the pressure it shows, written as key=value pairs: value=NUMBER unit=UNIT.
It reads value=210 unit=mmHg
